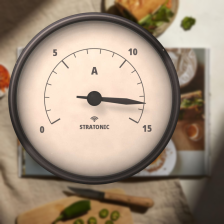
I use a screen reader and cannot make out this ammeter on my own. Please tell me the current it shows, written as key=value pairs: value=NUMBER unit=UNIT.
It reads value=13.5 unit=A
